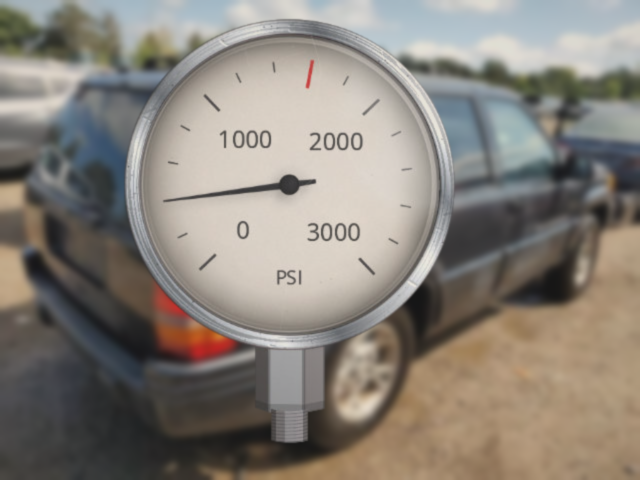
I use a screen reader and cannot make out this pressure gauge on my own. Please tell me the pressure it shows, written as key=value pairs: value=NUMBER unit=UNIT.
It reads value=400 unit=psi
